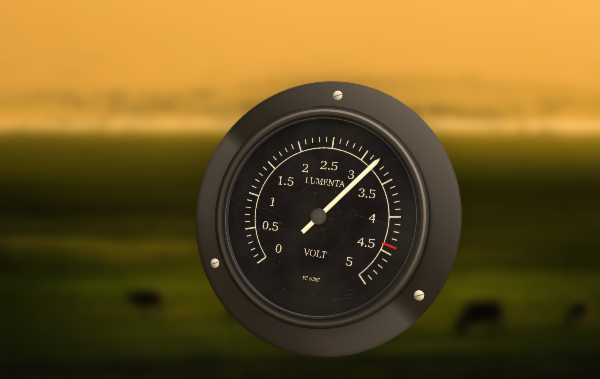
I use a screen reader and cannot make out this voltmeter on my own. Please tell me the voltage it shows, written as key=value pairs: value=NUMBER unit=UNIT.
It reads value=3.2 unit=V
